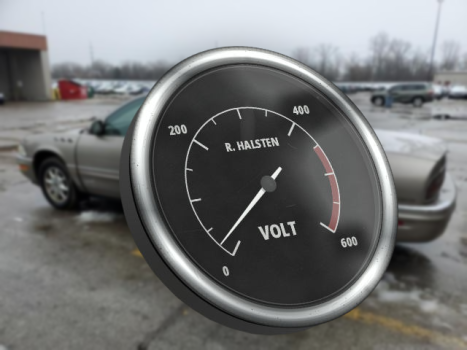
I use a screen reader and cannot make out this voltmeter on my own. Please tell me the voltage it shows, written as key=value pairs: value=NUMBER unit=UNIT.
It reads value=25 unit=V
